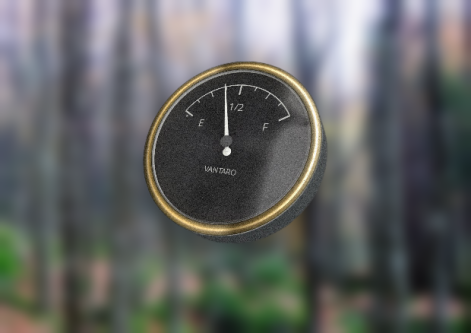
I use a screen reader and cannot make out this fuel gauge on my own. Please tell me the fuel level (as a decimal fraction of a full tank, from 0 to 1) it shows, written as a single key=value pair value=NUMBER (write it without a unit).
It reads value=0.375
